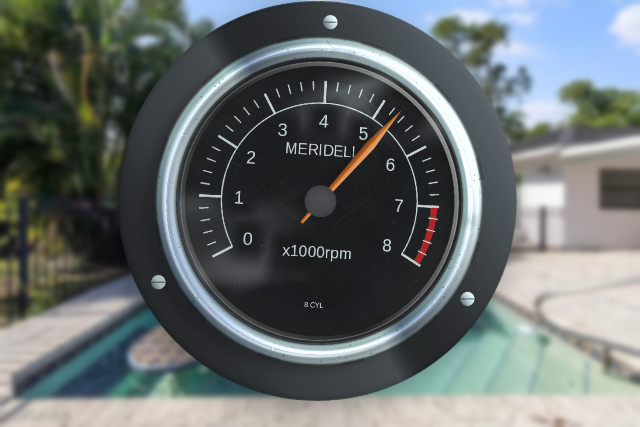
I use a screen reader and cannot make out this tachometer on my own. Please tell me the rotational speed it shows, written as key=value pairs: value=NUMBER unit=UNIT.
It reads value=5300 unit=rpm
